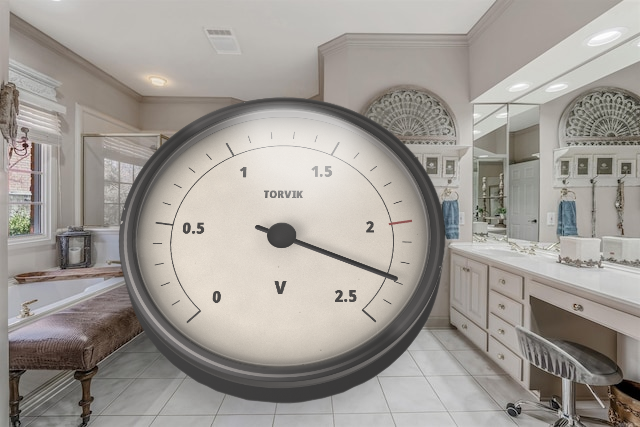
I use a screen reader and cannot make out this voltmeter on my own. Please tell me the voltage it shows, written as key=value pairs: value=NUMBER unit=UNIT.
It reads value=2.3 unit=V
